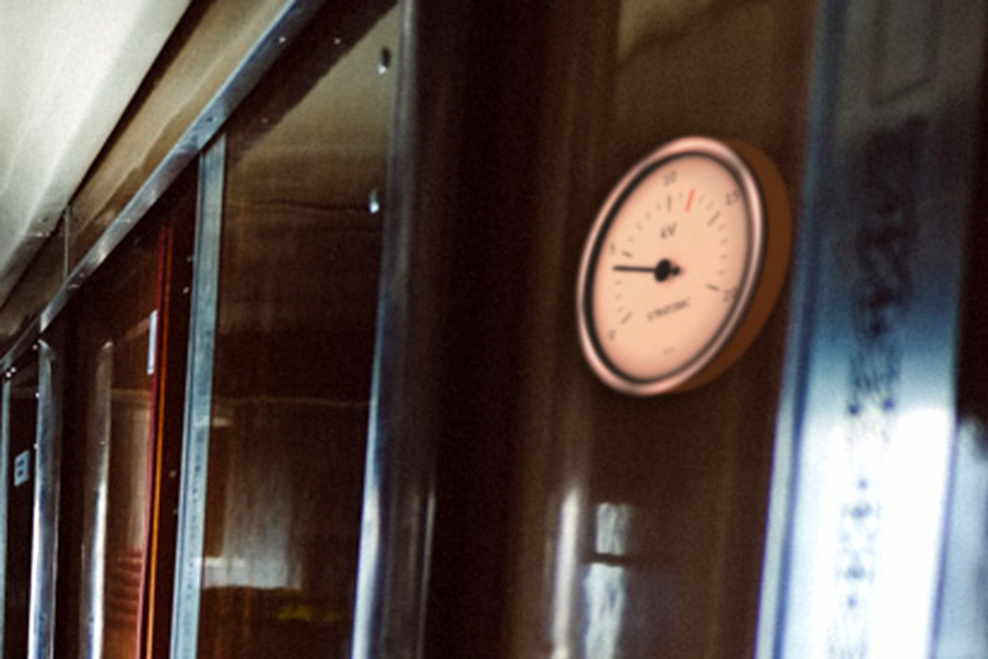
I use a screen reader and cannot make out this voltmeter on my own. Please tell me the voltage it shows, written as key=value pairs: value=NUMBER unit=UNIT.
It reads value=4 unit=kV
